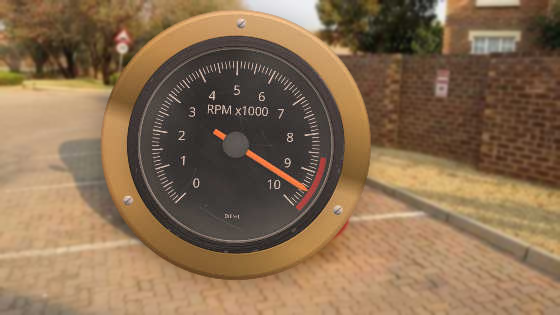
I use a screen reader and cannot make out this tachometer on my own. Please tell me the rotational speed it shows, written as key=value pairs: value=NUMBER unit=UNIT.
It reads value=9500 unit=rpm
